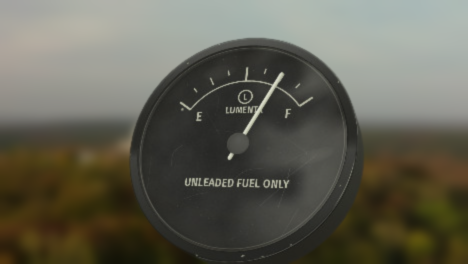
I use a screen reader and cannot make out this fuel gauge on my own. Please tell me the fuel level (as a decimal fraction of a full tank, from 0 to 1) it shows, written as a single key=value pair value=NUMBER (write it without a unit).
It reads value=0.75
